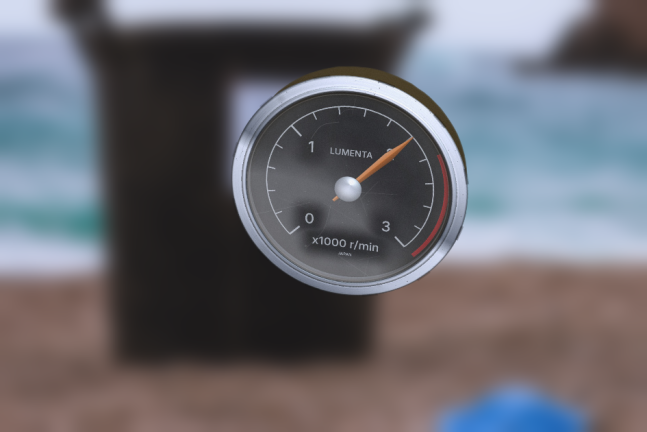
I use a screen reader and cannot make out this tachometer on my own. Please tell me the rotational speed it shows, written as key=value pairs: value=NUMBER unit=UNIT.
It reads value=2000 unit=rpm
